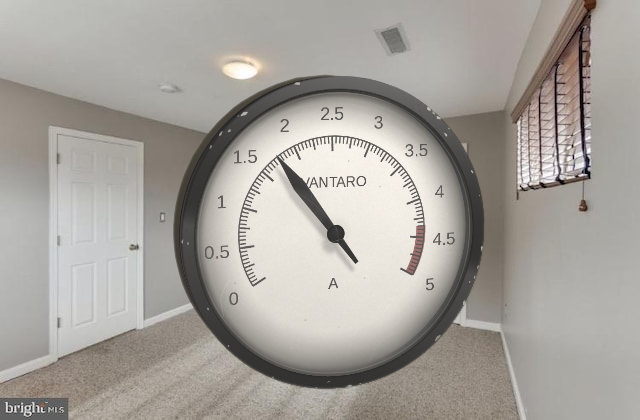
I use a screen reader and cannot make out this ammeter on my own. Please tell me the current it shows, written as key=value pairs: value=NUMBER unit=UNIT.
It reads value=1.75 unit=A
